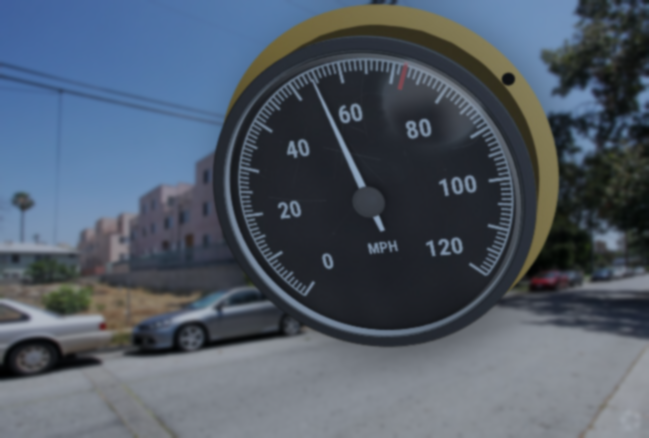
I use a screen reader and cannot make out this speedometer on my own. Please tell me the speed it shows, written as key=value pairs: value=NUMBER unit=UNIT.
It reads value=55 unit=mph
